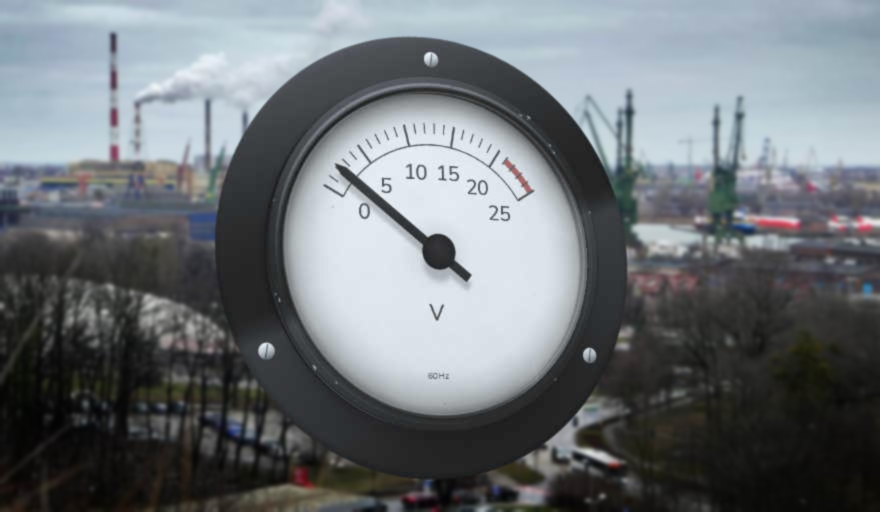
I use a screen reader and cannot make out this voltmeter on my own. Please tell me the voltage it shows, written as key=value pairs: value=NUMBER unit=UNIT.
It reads value=2 unit=V
